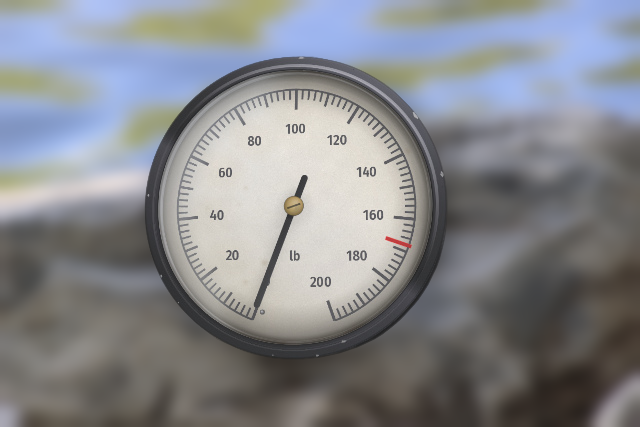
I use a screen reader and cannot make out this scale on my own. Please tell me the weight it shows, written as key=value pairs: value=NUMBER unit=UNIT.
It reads value=0 unit=lb
